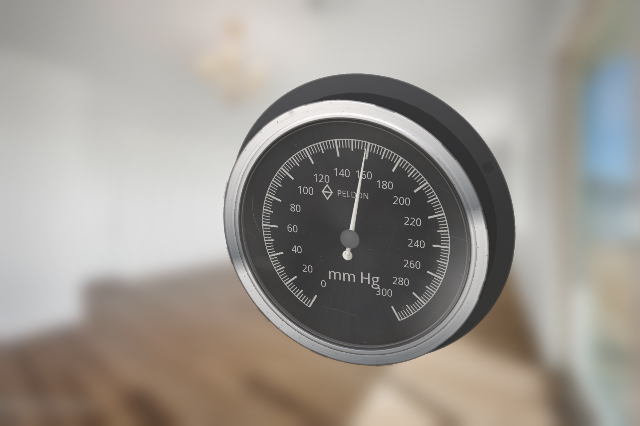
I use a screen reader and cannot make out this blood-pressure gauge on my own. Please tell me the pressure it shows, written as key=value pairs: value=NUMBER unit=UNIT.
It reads value=160 unit=mmHg
